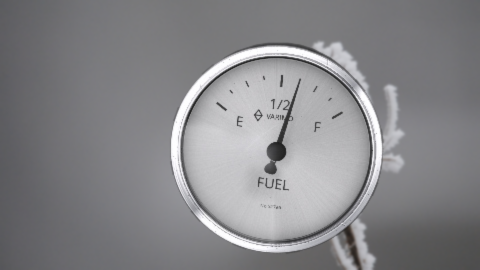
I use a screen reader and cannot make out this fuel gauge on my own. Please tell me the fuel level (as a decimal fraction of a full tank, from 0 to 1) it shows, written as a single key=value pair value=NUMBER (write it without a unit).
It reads value=0.625
